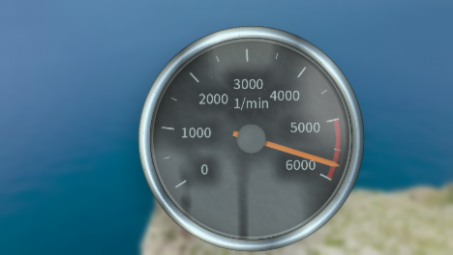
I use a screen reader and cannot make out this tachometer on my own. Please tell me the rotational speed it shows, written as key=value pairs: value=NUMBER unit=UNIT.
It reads value=5750 unit=rpm
